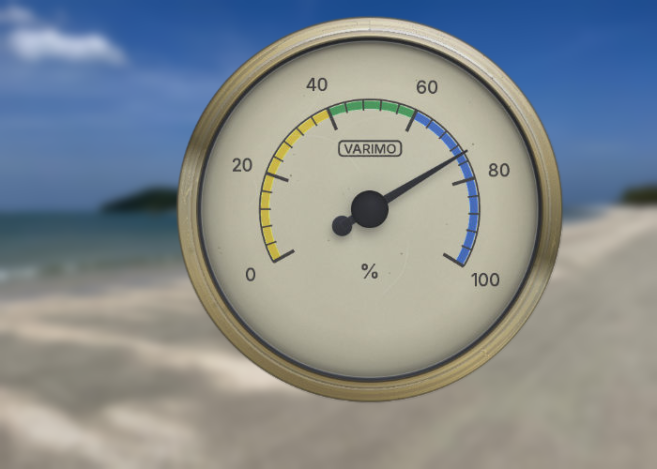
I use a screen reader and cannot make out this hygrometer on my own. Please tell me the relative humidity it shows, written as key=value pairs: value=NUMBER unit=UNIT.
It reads value=74 unit=%
